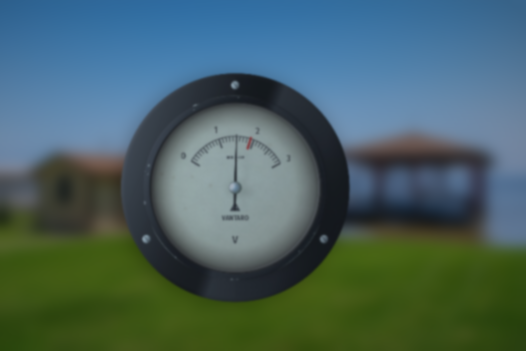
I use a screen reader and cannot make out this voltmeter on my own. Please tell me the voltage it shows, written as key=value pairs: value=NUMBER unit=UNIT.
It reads value=1.5 unit=V
